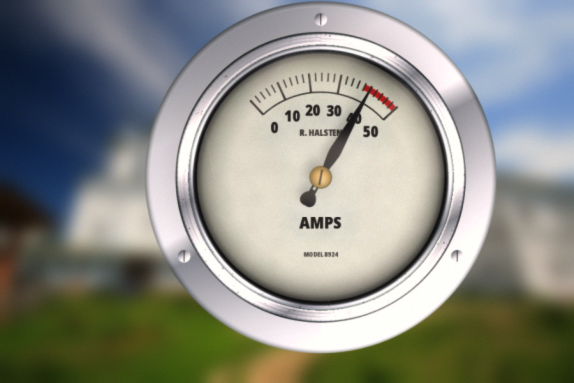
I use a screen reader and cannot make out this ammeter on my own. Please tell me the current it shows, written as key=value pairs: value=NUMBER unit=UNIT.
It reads value=40 unit=A
